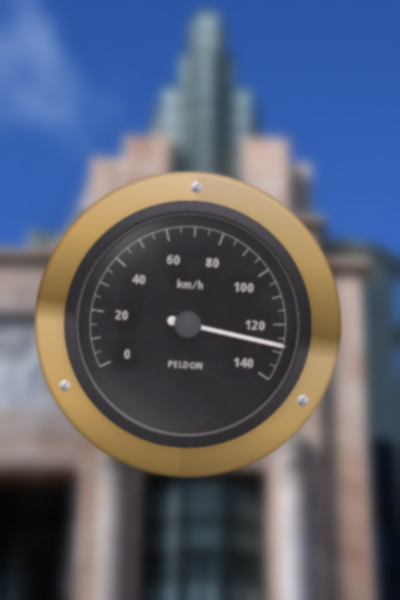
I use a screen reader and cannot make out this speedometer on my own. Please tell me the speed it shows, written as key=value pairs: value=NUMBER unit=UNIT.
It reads value=127.5 unit=km/h
